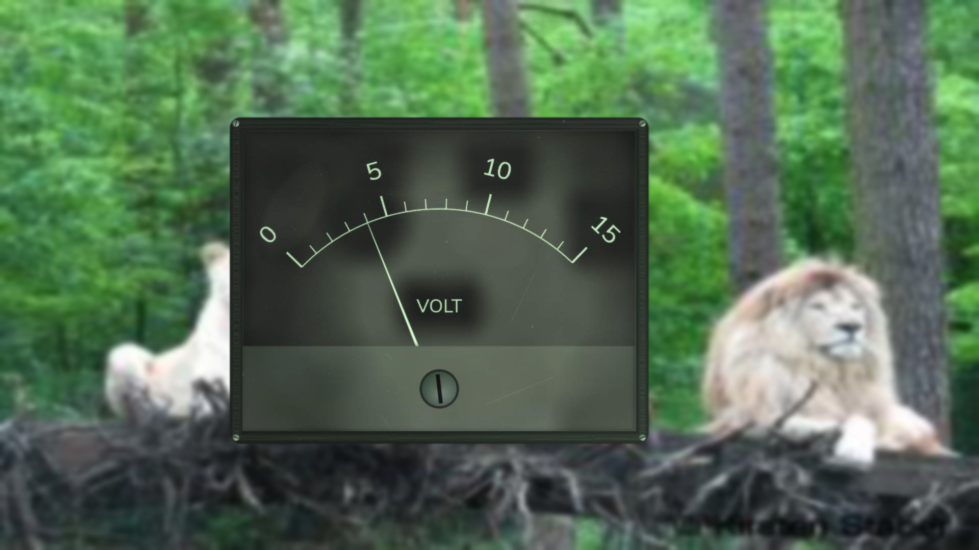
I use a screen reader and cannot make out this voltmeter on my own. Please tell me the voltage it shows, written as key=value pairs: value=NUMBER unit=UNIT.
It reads value=4 unit=V
